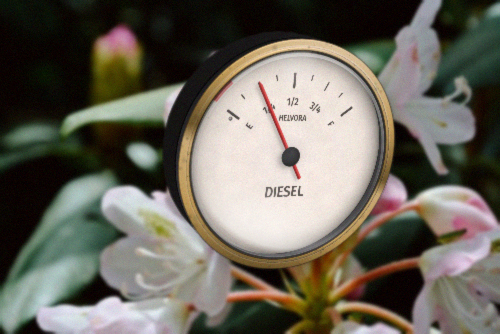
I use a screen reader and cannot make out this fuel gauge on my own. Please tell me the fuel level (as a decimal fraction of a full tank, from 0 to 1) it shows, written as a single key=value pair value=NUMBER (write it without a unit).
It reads value=0.25
